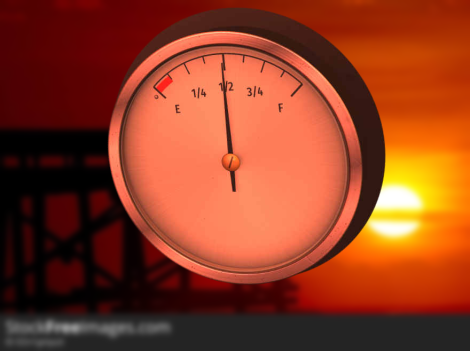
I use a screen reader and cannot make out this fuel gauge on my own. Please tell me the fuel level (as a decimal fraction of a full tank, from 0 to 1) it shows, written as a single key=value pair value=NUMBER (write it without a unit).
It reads value=0.5
